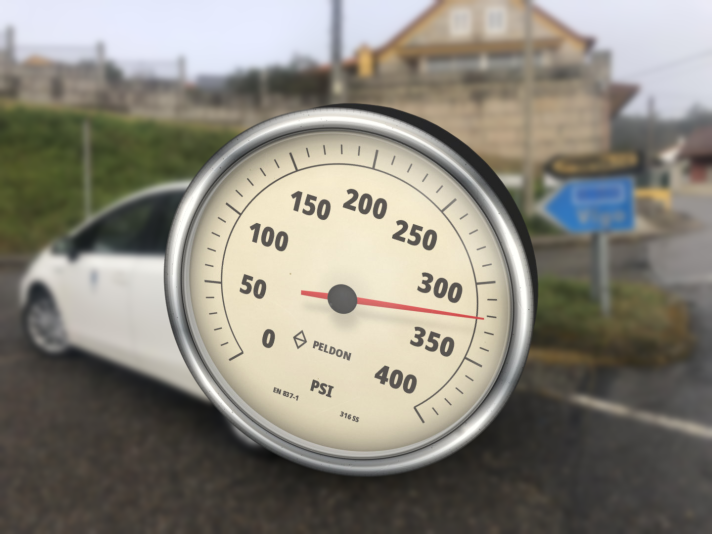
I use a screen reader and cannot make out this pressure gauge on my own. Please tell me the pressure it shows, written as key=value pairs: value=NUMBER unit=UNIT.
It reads value=320 unit=psi
